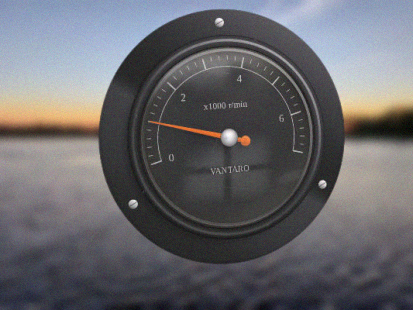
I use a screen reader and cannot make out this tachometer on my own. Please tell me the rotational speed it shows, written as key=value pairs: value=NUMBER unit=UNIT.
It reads value=1000 unit=rpm
